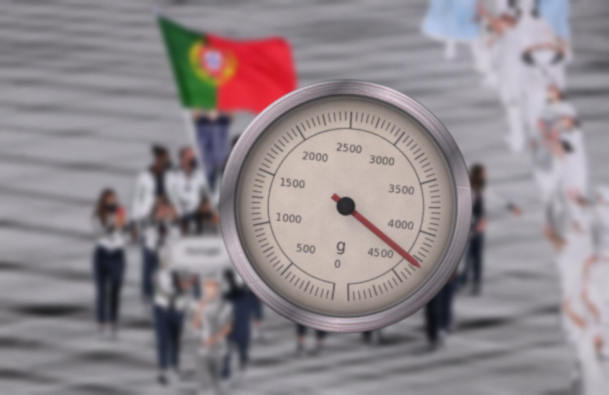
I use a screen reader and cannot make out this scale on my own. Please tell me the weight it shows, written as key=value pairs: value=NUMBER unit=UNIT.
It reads value=4300 unit=g
